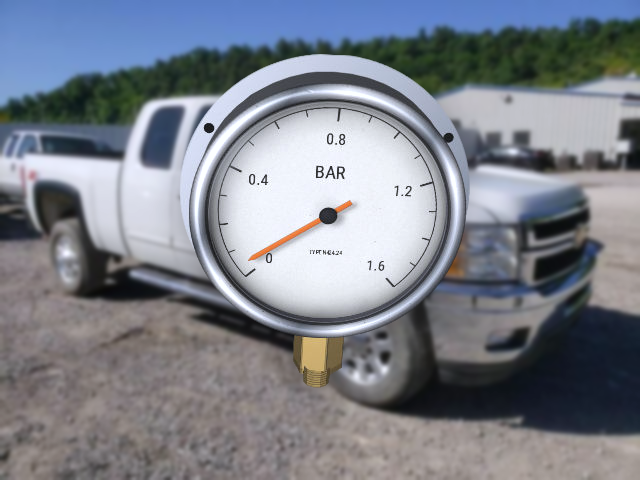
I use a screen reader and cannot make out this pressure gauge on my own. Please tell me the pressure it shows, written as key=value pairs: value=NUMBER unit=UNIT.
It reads value=0.05 unit=bar
